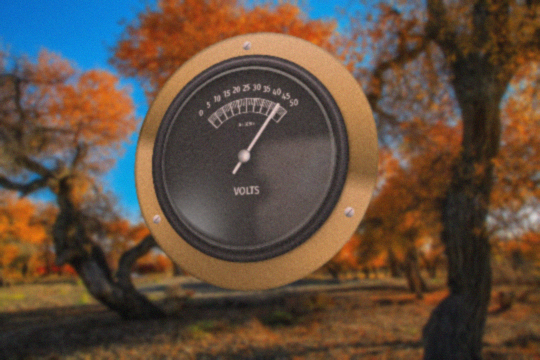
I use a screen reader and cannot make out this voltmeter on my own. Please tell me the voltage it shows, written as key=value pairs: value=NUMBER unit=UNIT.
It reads value=45 unit=V
